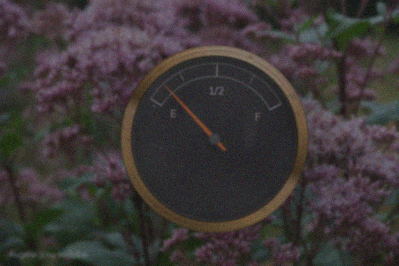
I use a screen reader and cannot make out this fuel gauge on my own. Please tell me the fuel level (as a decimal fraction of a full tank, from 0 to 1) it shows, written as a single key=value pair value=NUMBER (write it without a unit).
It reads value=0.125
